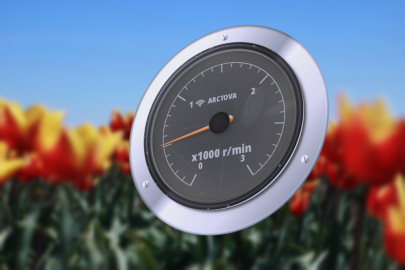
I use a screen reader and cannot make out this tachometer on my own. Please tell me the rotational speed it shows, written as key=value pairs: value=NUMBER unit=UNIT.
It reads value=500 unit=rpm
